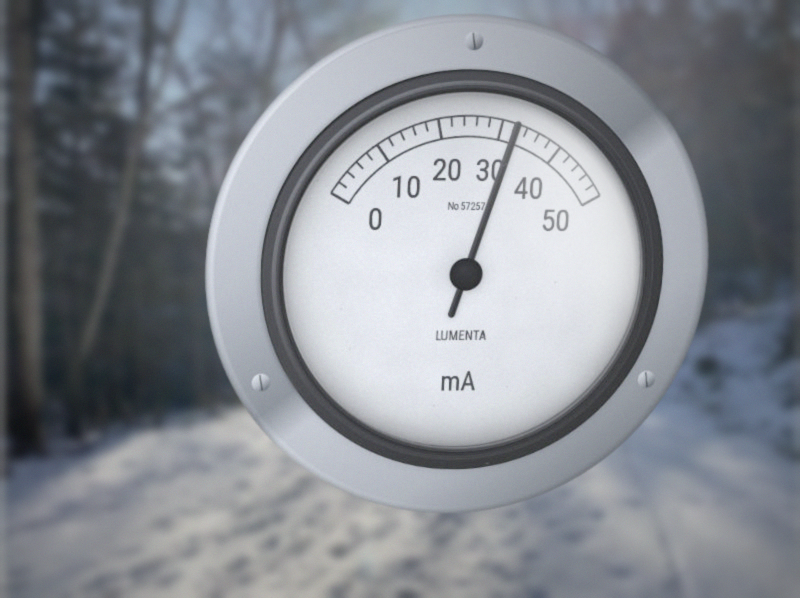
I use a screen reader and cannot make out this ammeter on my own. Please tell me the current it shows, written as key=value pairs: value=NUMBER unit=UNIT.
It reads value=32 unit=mA
